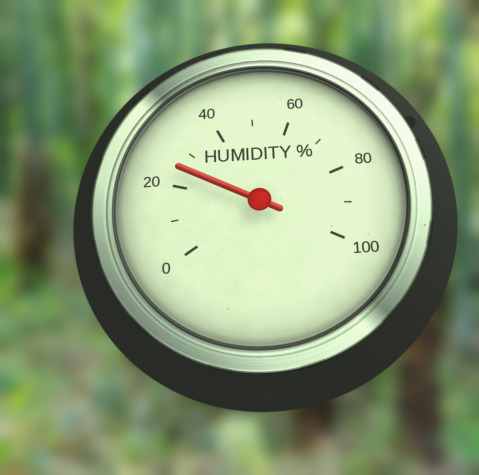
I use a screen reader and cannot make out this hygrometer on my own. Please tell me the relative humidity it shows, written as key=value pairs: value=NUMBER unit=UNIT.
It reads value=25 unit=%
